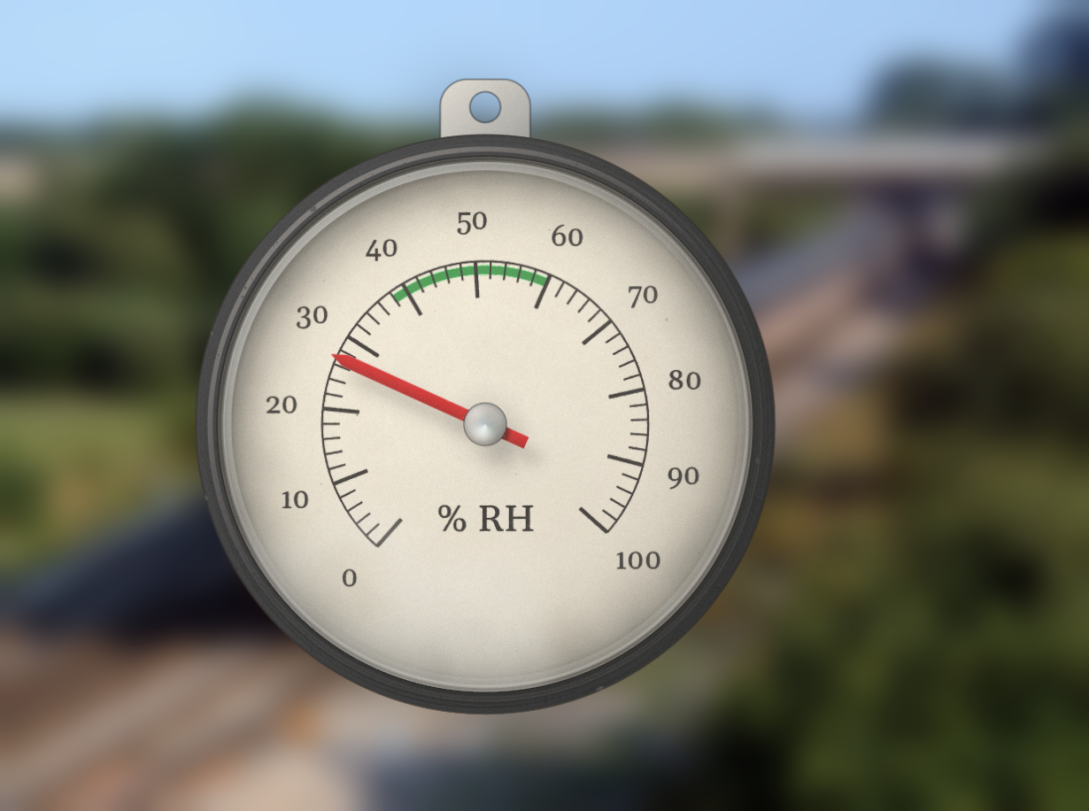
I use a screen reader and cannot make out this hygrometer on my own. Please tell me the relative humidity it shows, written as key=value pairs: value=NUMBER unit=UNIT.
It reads value=27 unit=%
